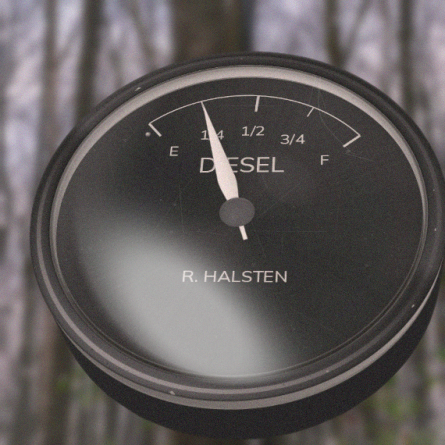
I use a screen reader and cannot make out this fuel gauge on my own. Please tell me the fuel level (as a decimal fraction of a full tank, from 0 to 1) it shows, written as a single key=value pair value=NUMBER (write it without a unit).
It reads value=0.25
